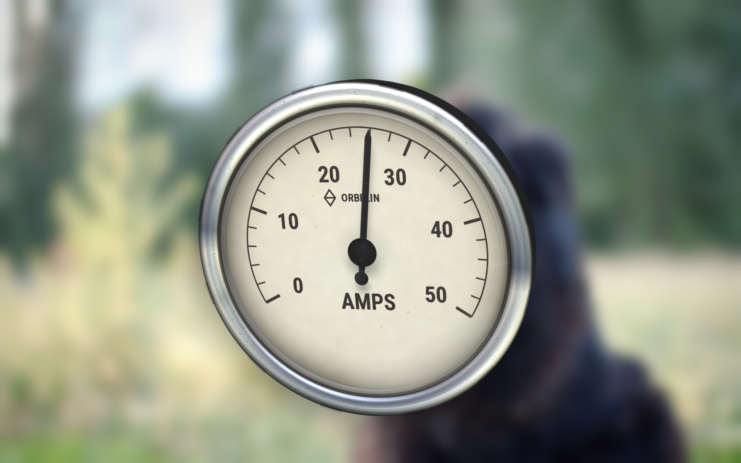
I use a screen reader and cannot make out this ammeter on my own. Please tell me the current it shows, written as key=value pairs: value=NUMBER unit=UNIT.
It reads value=26 unit=A
